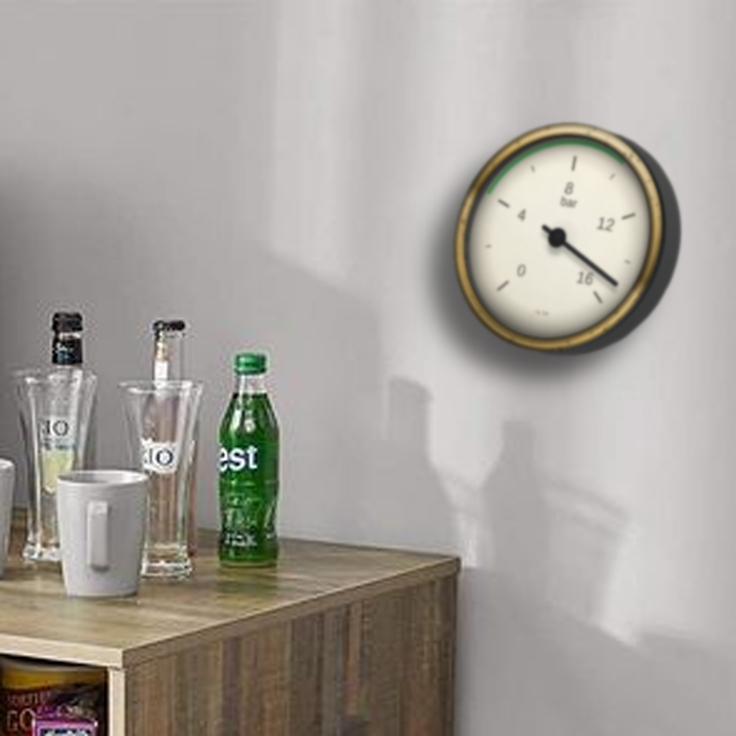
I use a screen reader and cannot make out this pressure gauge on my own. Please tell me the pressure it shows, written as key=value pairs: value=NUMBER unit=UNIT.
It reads value=15 unit=bar
